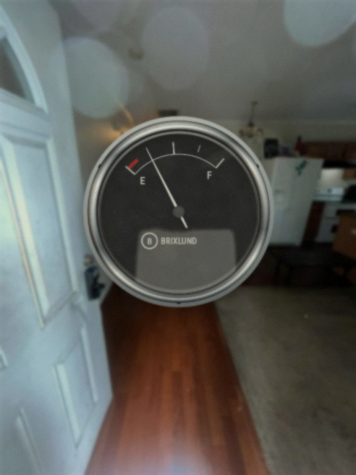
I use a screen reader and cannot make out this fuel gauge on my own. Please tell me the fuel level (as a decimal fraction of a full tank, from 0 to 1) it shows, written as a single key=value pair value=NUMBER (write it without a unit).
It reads value=0.25
